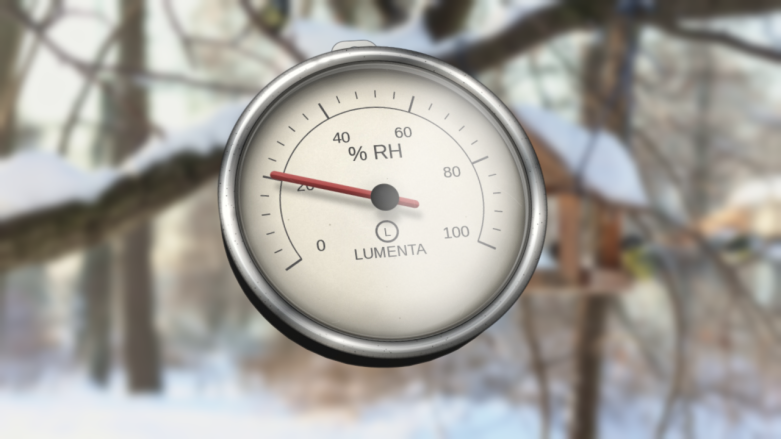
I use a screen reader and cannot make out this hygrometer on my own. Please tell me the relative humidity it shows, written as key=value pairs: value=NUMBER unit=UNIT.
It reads value=20 unit=%
